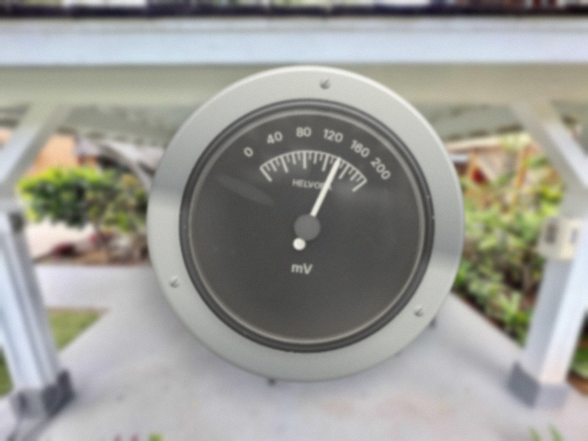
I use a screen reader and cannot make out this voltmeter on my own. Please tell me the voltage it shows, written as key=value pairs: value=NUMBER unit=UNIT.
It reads value=140 unit=mV
